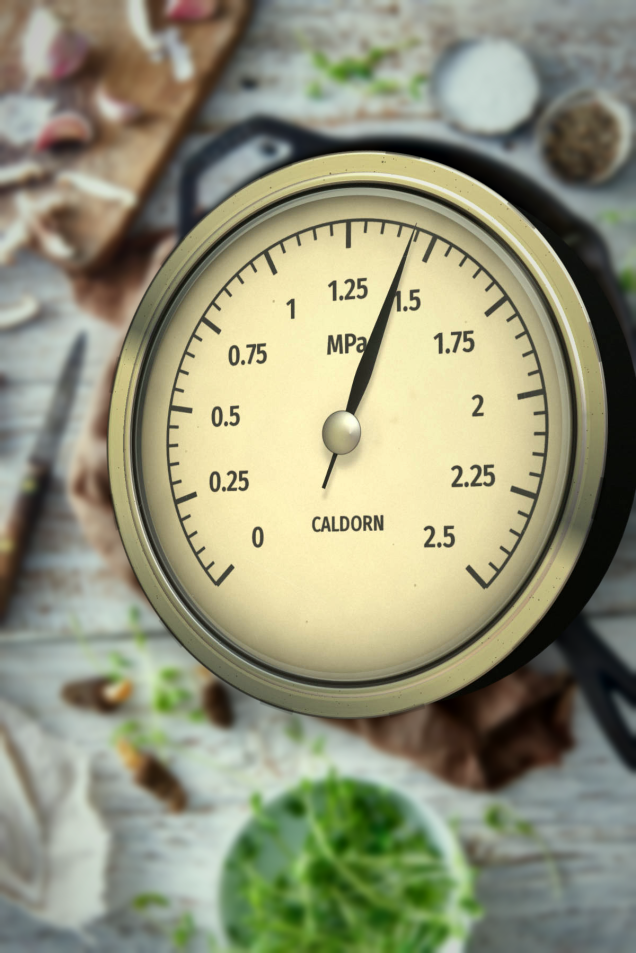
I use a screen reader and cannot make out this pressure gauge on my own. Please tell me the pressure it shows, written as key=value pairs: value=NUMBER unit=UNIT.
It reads value=1.45 unit=MPa
